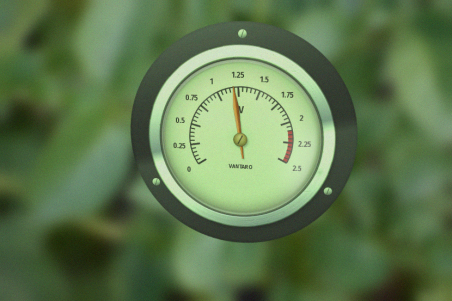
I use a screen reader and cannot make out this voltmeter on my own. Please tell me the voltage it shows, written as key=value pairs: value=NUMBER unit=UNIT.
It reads value=1.2 unit=V
